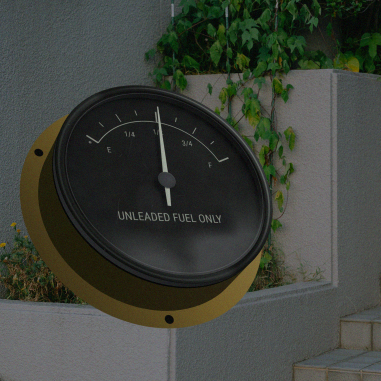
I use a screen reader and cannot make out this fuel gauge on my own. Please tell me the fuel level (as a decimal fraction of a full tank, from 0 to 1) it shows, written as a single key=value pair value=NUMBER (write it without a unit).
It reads value=0.5
